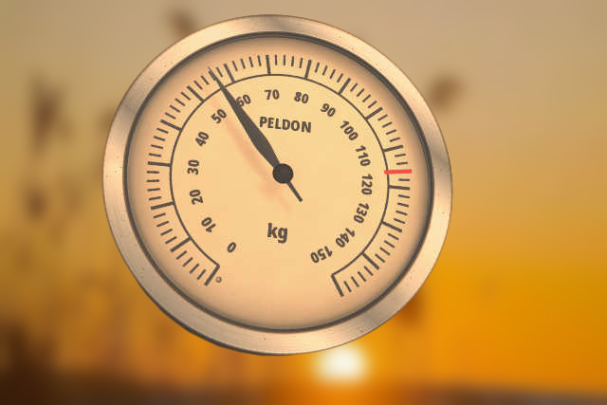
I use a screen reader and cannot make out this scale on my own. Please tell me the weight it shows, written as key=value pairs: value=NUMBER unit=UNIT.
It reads value=56 unit=kg
